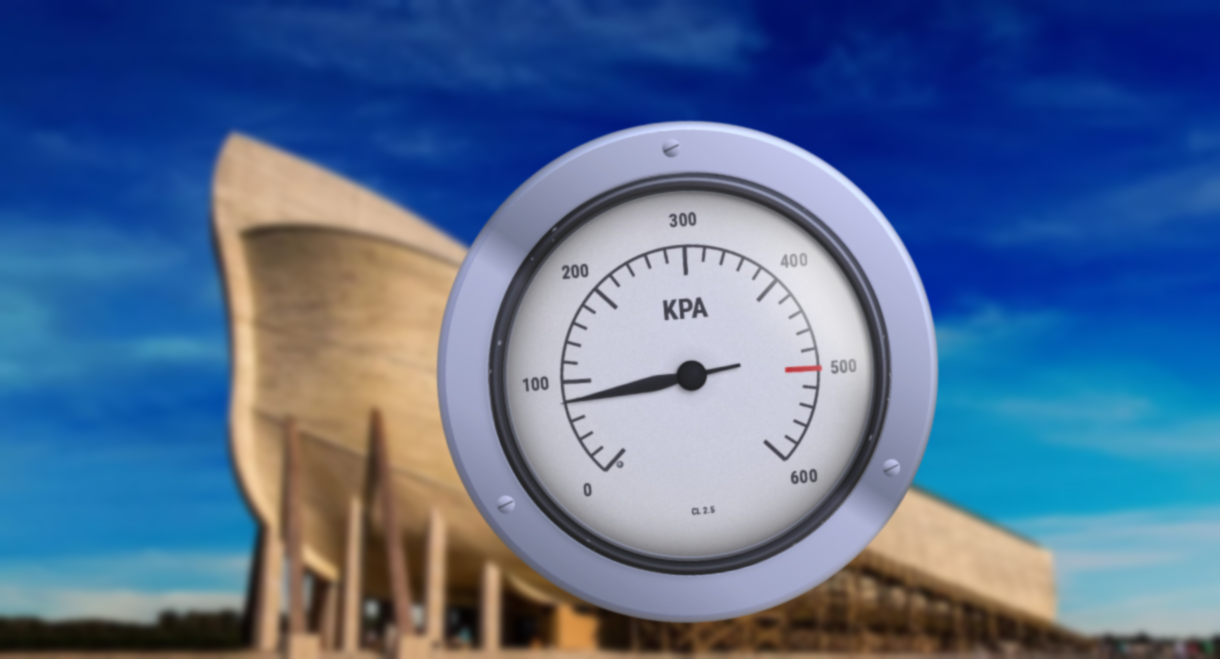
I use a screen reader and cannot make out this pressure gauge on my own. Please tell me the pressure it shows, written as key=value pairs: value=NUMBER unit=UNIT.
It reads value=80 unit=kPa
